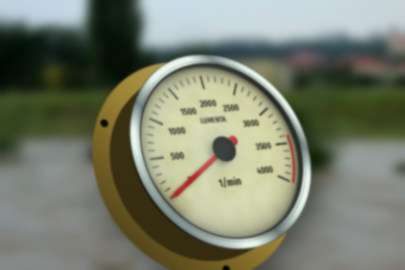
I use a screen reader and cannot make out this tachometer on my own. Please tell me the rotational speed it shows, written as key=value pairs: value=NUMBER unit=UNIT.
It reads value=0 unit=rpm
